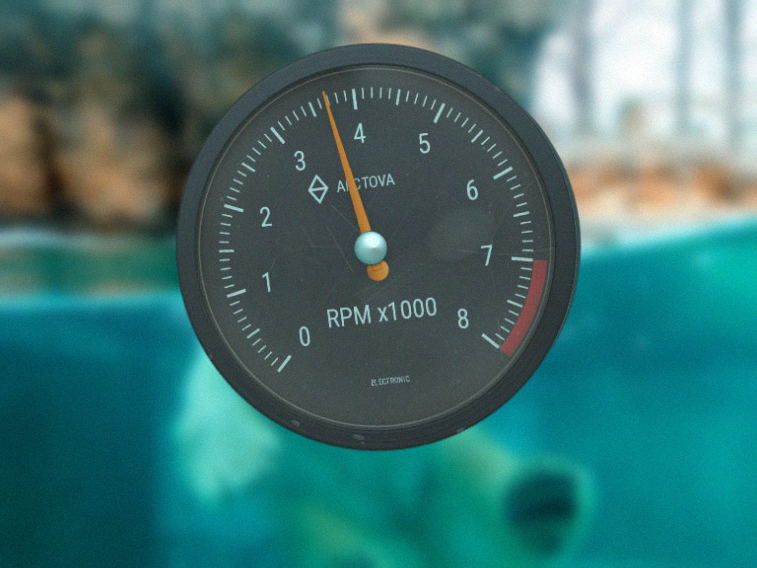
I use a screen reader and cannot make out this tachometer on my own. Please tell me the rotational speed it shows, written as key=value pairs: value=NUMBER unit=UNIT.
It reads value=3700 unit=rpm
